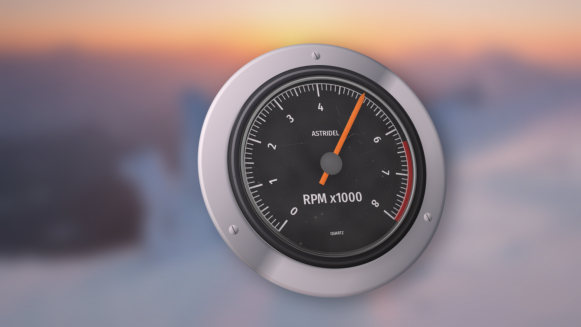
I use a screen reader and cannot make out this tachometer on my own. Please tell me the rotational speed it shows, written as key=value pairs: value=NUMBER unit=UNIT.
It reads value=5000 unit=rpm
